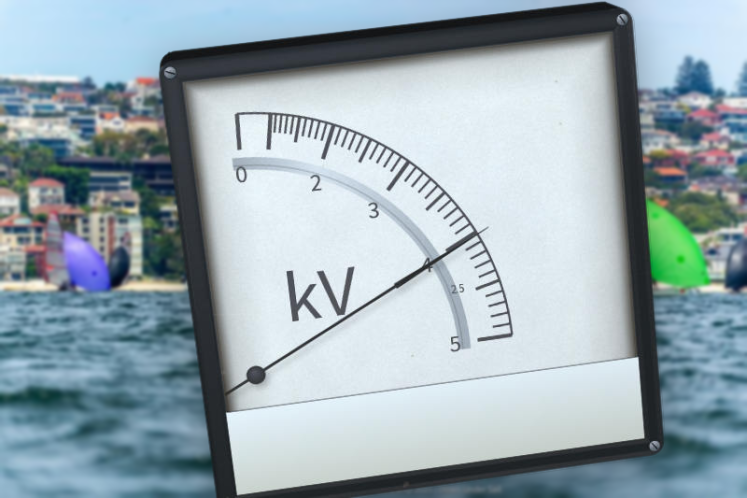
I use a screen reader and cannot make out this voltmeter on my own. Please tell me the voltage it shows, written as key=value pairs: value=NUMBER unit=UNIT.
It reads value=4 unit=kV
